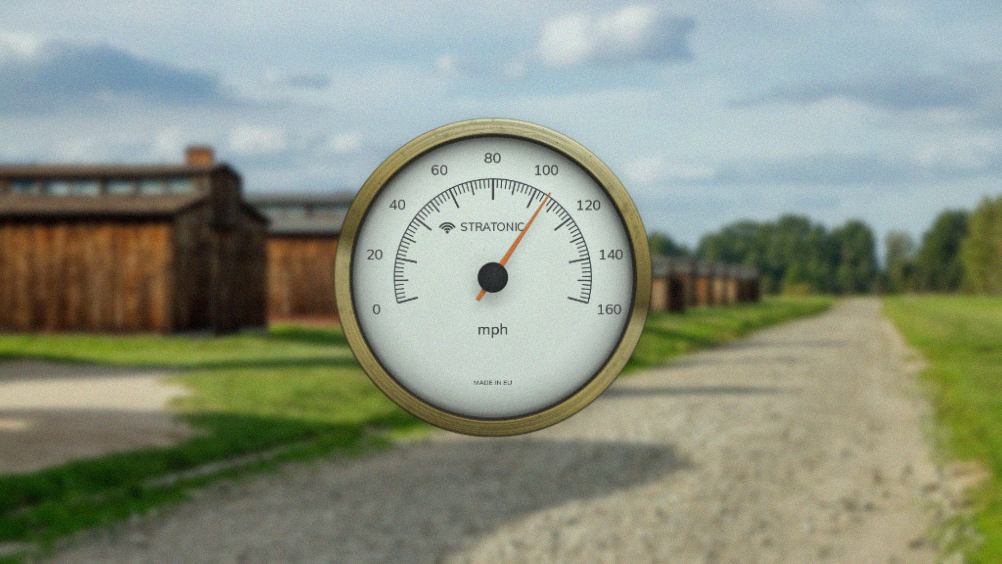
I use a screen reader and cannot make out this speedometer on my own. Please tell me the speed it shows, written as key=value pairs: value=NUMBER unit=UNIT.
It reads value=106 unit=mph
